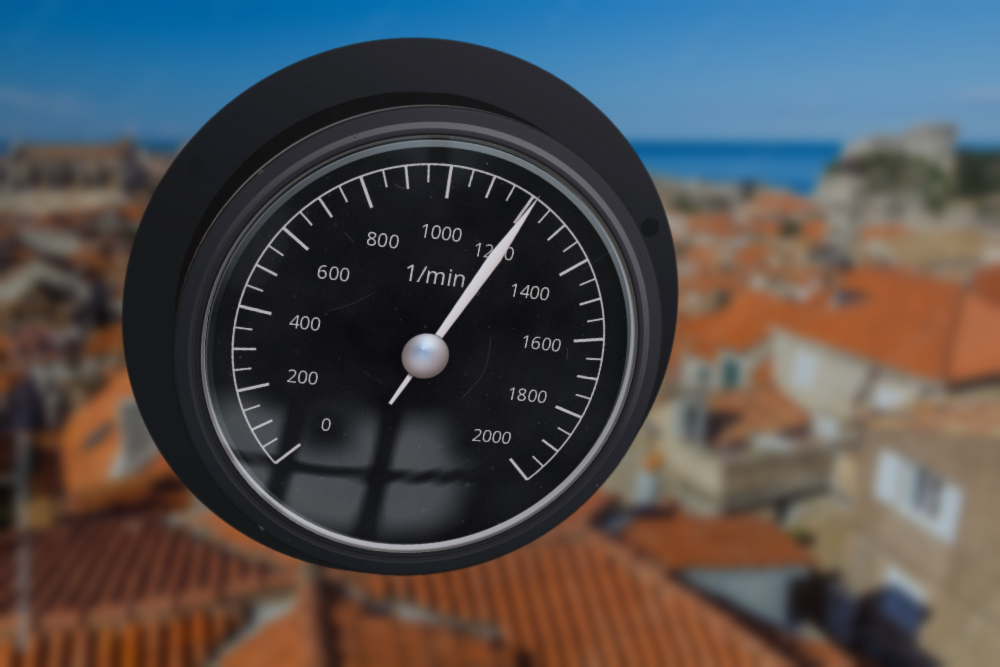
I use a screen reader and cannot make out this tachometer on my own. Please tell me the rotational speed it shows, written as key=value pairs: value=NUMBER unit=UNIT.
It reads value=1200 unit=rpm
